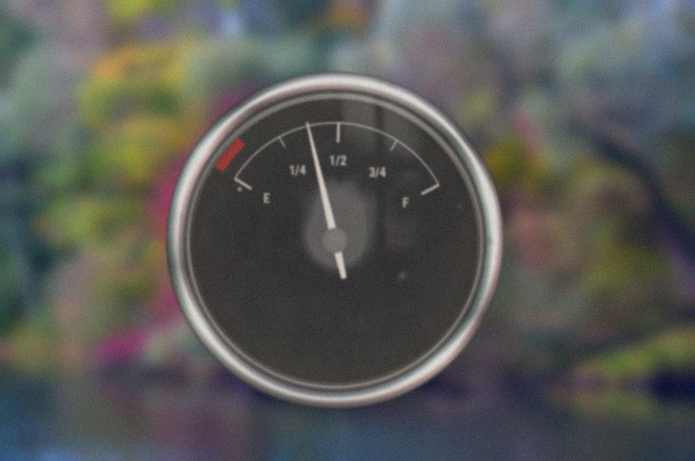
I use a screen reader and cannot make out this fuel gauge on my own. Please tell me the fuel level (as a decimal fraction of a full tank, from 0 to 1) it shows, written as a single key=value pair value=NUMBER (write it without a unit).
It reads value=0.375
